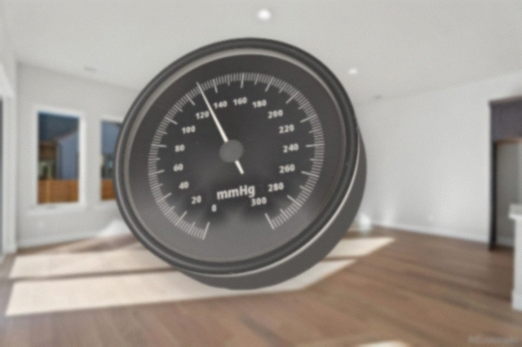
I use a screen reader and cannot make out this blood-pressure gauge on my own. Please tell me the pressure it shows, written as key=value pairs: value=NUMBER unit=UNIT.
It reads value=130 unit=mmHg
